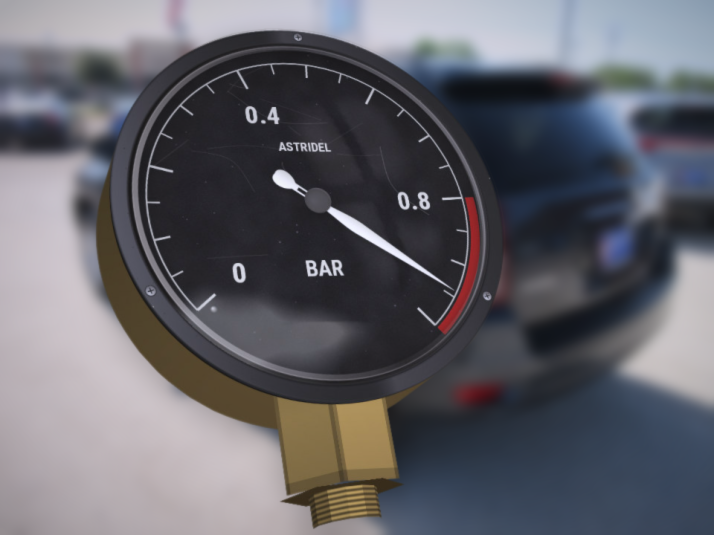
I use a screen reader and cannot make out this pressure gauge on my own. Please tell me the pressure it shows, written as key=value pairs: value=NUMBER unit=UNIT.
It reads value=0.95 unit=bar
